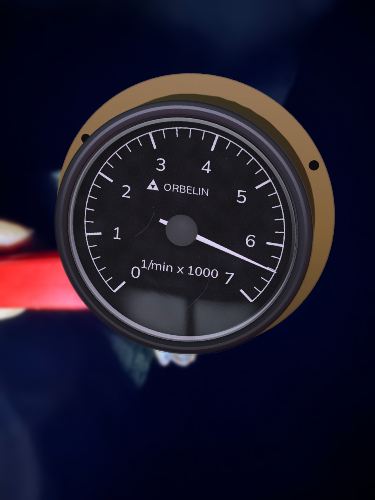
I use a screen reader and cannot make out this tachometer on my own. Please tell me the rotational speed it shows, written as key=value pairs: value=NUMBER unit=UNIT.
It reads value=6400 unit=rpm
